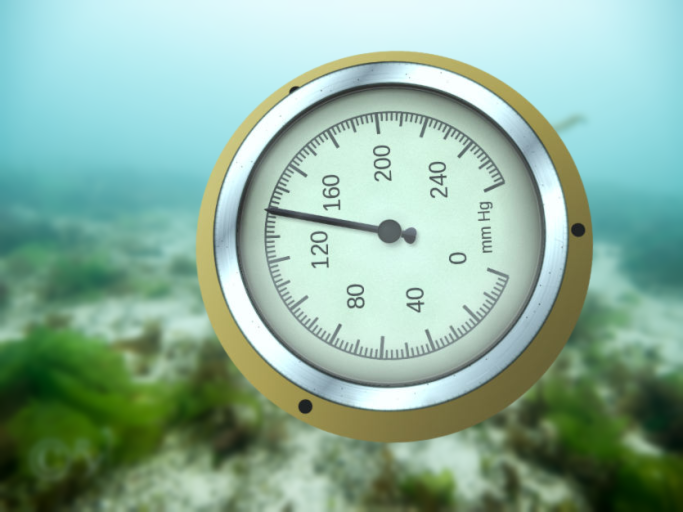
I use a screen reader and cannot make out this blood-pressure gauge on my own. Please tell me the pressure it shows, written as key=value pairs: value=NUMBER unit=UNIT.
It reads value=140 unit=mmHg
